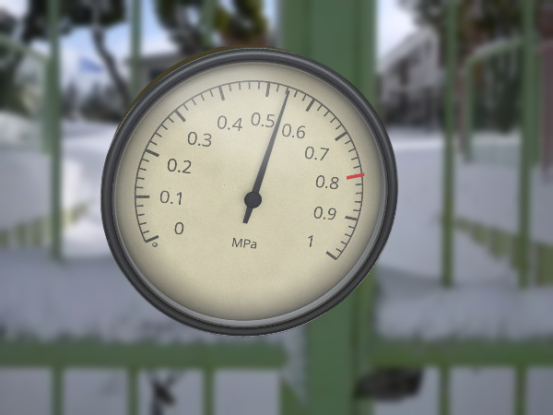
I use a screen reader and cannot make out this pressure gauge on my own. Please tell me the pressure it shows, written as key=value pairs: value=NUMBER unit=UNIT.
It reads value=0.54 unit=MPa
